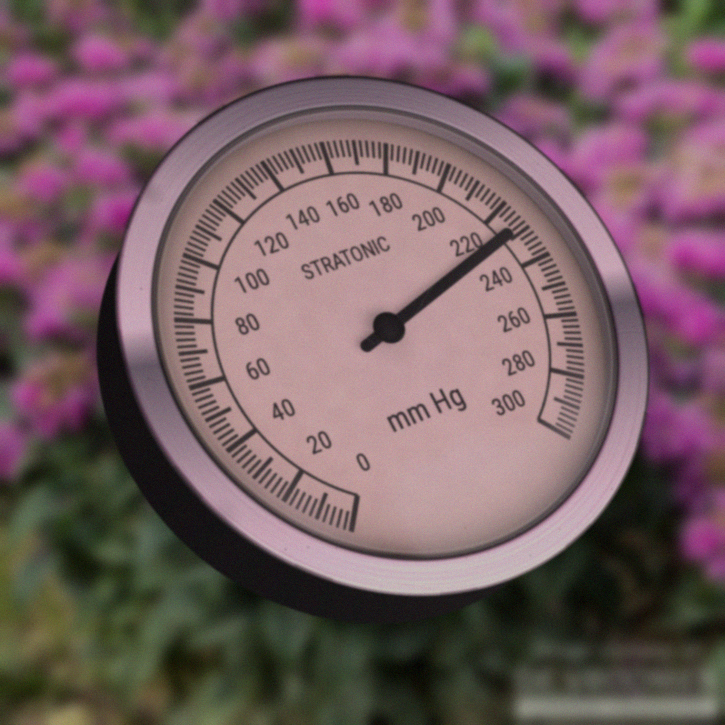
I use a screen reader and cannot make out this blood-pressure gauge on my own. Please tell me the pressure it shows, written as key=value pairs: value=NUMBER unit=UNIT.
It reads value=228 unit=mmHg
